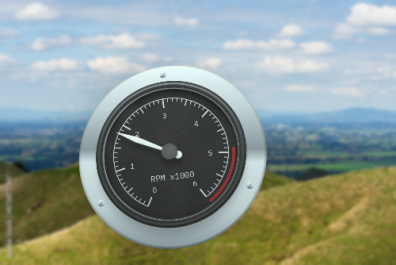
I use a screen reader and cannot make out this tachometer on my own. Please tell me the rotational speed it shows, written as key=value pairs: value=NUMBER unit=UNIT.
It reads value=1800 unit=rpm
